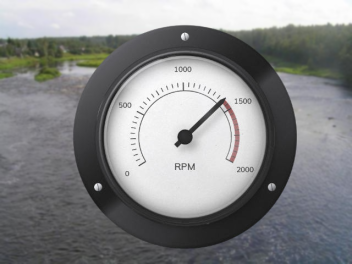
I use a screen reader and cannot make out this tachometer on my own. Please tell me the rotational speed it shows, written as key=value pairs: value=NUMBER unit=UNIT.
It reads value=1400 unit=rpm
